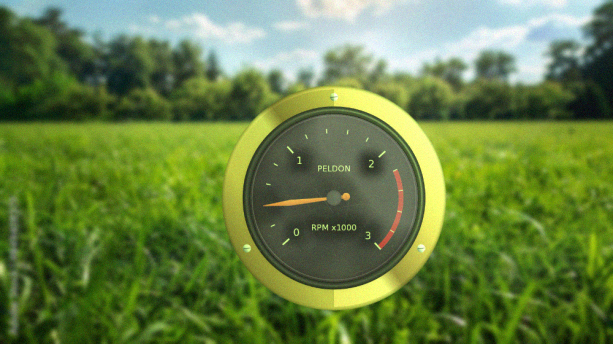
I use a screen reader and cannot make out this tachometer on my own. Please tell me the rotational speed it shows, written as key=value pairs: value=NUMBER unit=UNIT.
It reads value=400 unit=rpm
